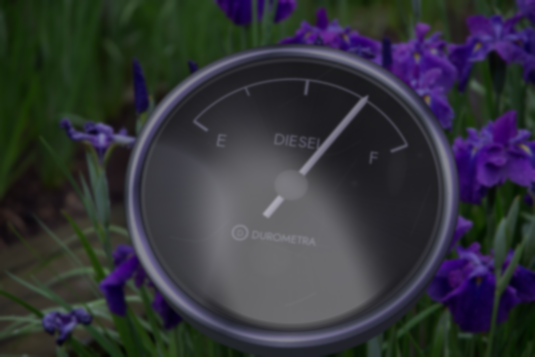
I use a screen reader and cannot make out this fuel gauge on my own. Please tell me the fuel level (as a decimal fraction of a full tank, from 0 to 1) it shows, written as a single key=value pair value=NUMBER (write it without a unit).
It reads value=0.75
